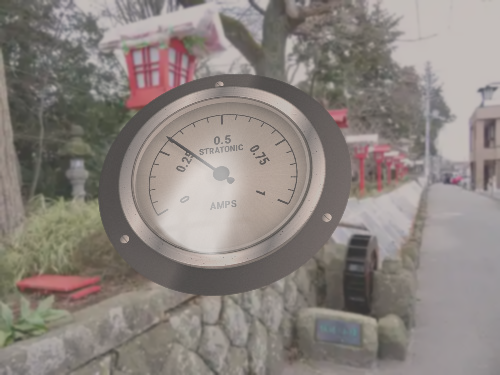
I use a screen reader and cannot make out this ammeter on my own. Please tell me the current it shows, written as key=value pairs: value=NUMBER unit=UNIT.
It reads value=0.3 unit=A
